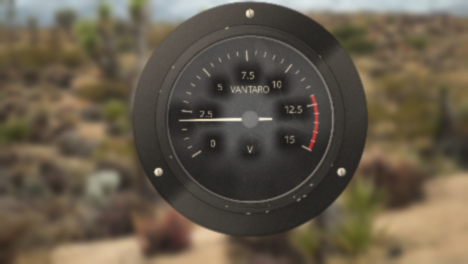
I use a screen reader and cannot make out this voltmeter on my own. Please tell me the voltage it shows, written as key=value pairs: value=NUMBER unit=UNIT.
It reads value=2 unit=V
